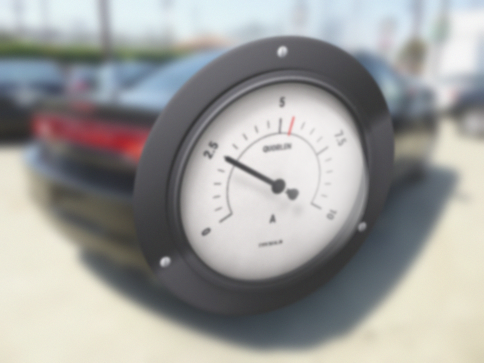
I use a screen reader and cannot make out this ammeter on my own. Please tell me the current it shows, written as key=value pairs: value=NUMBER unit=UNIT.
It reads value=2.5 unit=A
